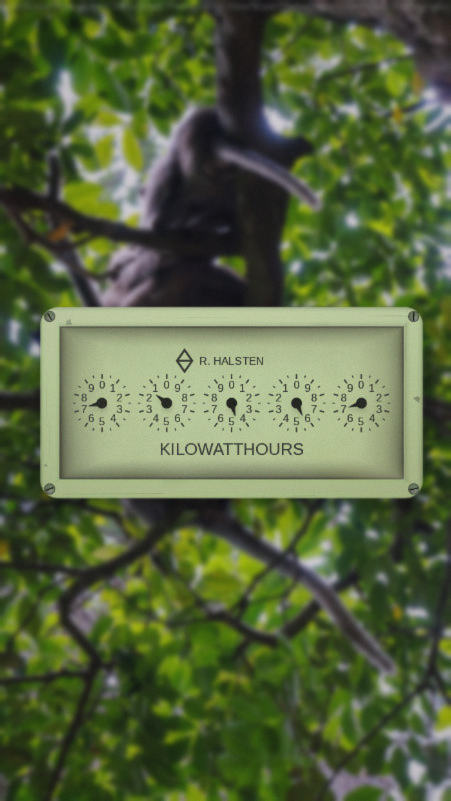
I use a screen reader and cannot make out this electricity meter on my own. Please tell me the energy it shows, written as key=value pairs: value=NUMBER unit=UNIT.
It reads value=71457 unit=kWh
